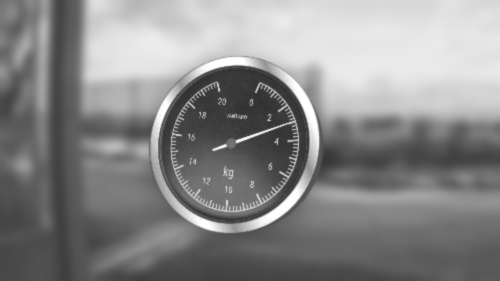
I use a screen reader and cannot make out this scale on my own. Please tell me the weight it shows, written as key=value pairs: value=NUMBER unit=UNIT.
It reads value=3 unit=kg
